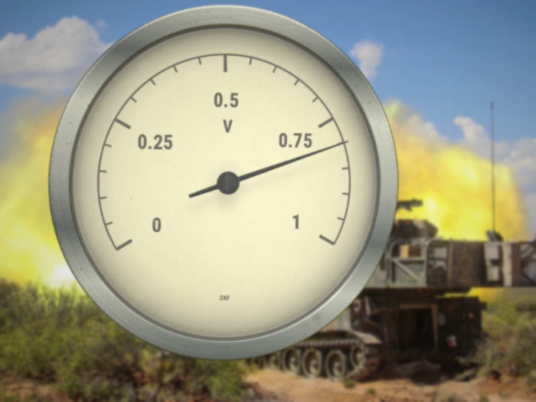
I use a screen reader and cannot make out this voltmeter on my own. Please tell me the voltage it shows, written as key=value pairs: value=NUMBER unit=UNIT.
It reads value=0.8 unit=V
